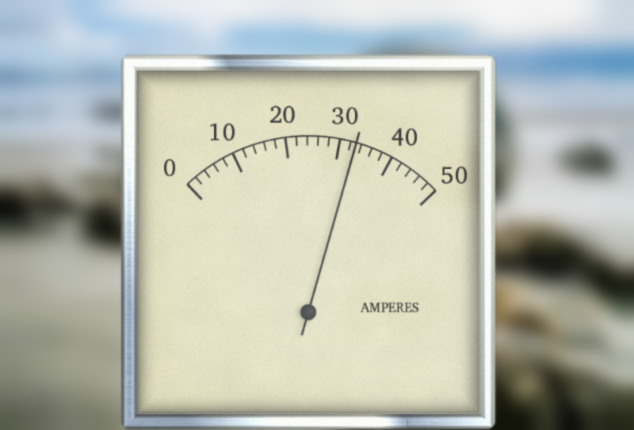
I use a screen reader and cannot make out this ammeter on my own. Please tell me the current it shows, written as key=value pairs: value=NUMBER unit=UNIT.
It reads value=33 unit=A
